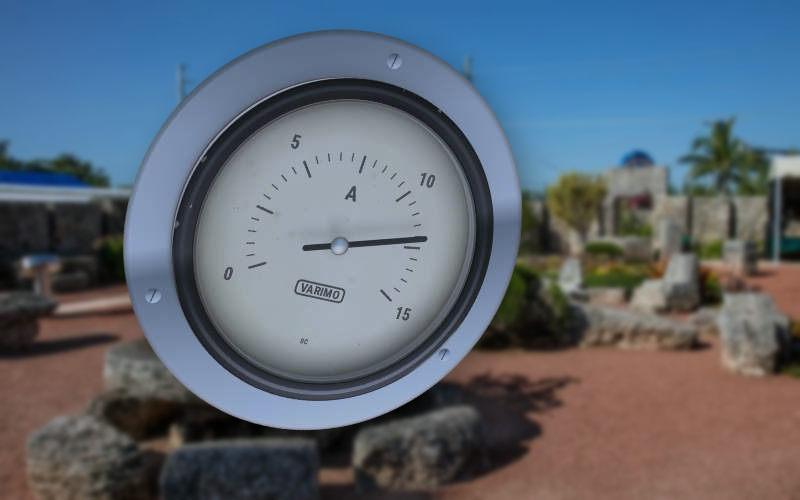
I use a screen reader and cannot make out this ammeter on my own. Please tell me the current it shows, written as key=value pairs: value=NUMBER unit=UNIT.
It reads value=12 unit=A
